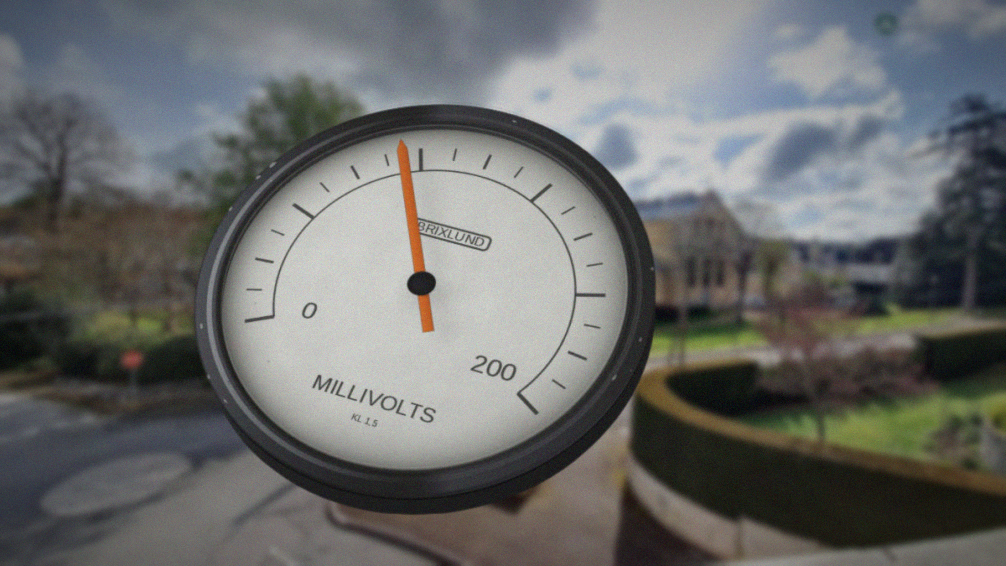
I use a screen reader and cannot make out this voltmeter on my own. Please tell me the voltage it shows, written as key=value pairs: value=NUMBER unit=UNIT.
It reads value=75 unit=mV
